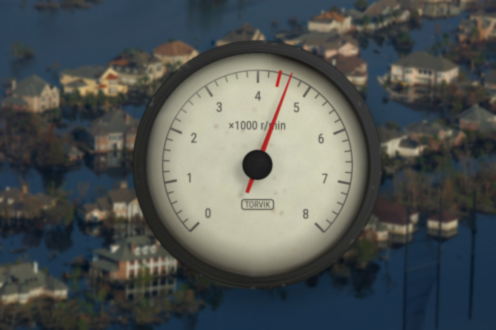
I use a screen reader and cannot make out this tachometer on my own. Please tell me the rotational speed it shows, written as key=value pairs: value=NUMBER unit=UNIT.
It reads value=4600 unit=rpm
